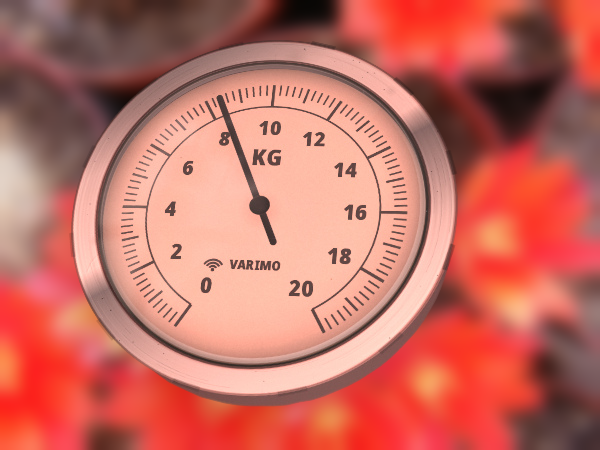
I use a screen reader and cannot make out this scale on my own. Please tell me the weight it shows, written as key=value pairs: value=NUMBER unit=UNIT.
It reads value=8.4 unit=kg
